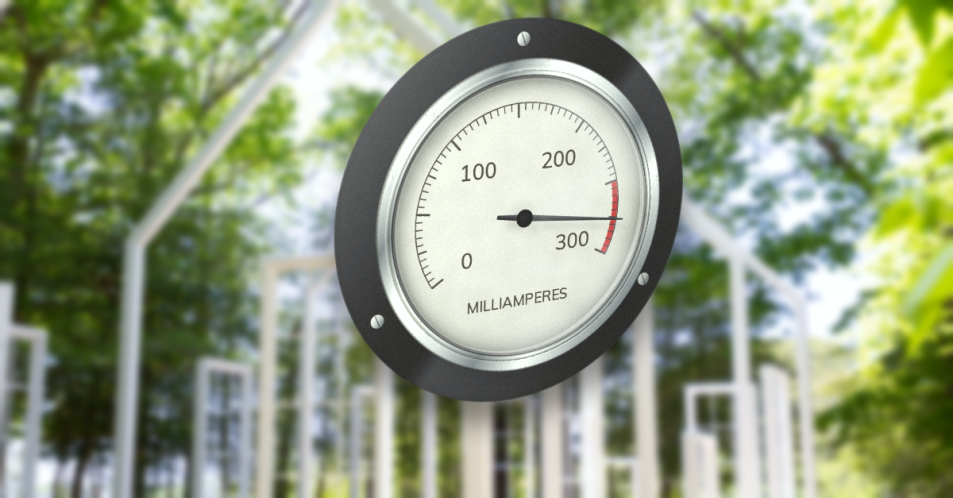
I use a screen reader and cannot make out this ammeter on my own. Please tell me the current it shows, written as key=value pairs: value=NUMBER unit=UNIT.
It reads value=275 unit=mA
